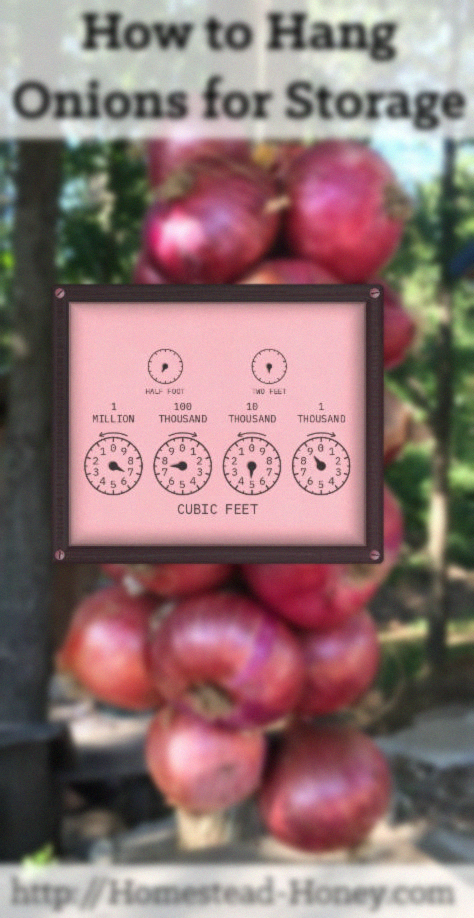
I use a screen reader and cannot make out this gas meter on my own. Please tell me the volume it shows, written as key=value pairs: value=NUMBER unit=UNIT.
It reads value=674900 unit=ft³
